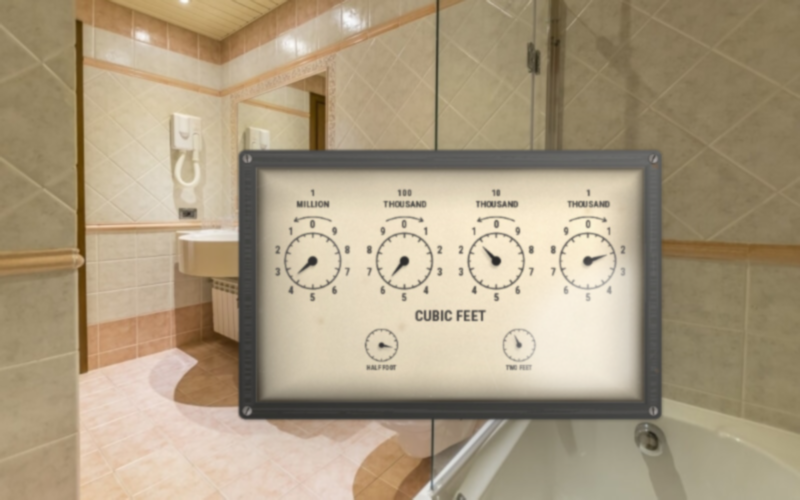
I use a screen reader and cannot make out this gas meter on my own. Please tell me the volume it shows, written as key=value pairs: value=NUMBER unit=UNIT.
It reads value=361200 unit=ft³
